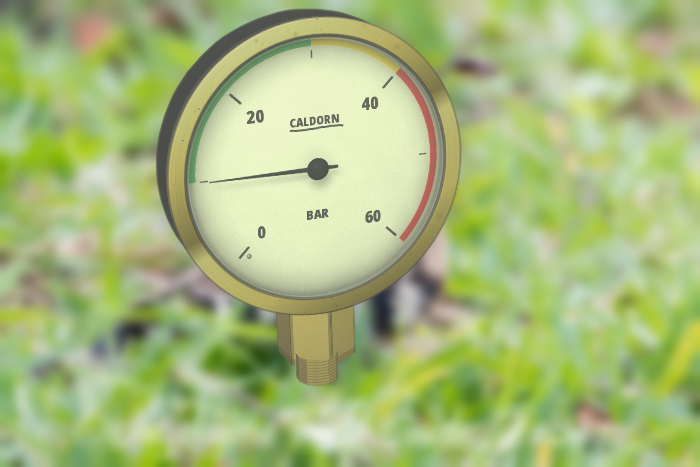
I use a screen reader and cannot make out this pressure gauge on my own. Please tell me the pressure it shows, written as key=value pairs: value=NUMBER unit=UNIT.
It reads value=10 unit=bar
